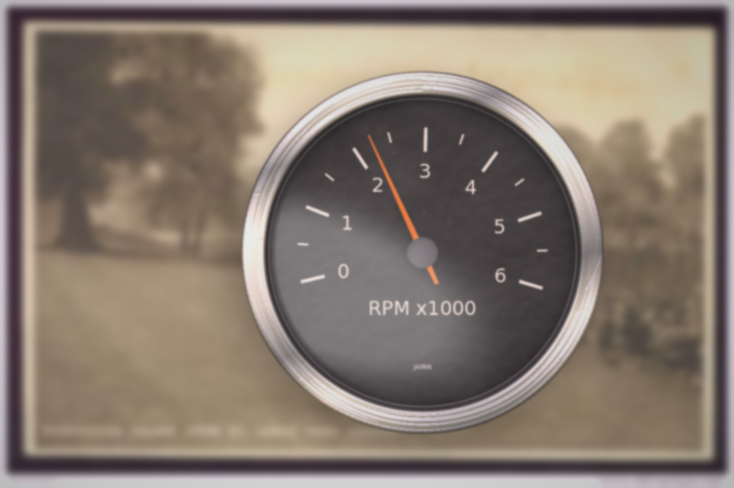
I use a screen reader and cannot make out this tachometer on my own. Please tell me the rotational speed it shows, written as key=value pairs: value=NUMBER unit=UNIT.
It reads value=2250 unit=rpm
